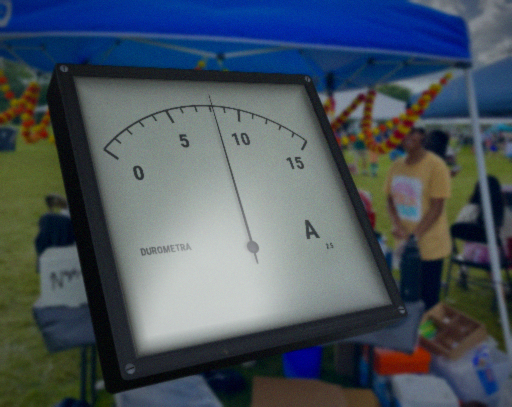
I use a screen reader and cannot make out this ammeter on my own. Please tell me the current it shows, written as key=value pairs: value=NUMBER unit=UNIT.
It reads value=8 unit=A
